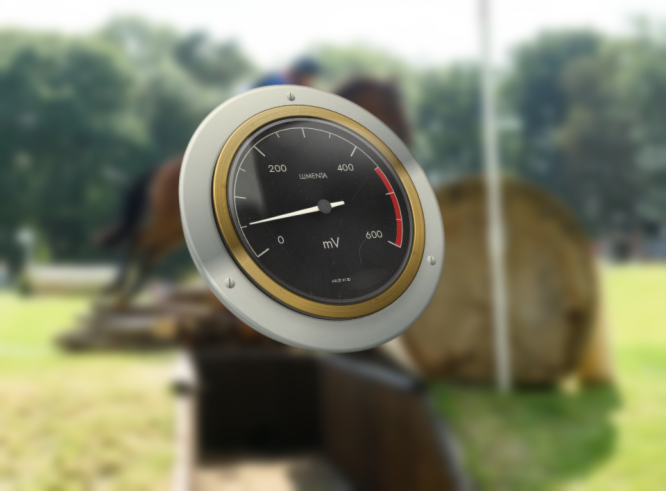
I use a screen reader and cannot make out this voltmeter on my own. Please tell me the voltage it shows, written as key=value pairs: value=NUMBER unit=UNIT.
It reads value=50 unit=mV
